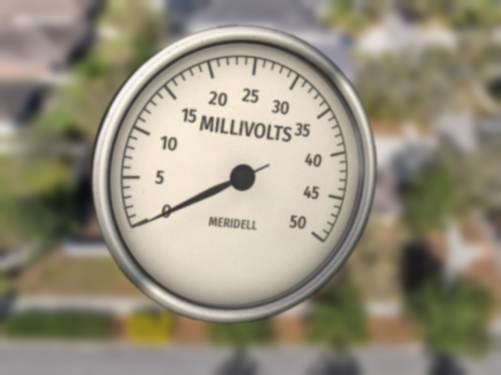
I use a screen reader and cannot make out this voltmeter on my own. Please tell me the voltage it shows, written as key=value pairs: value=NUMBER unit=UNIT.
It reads value=0 unit=mV
